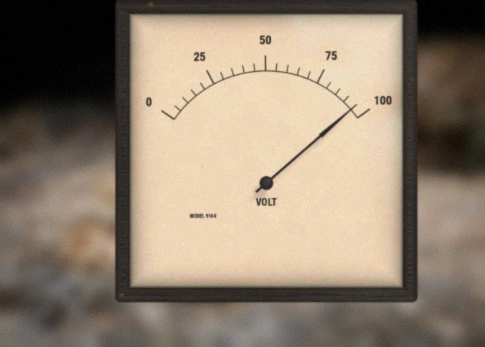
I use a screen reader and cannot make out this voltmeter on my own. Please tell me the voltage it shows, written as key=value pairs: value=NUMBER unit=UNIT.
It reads value=95 unit=V
